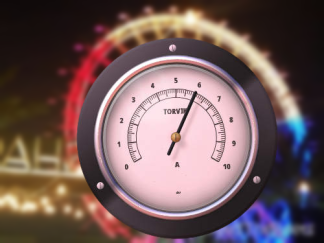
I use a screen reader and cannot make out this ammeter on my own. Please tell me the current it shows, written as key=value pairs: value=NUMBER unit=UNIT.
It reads value=6 unit=A
